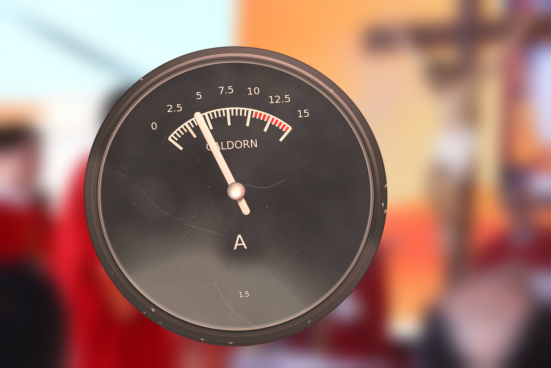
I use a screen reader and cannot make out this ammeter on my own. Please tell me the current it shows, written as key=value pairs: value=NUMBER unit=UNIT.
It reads value=4 unit=A
